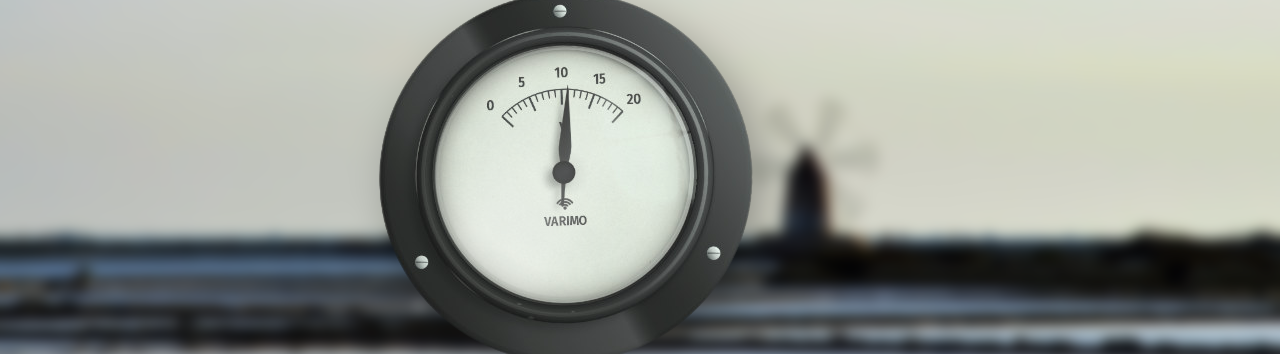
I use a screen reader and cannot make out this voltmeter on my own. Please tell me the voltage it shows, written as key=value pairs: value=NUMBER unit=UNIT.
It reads value=11 unit=V
